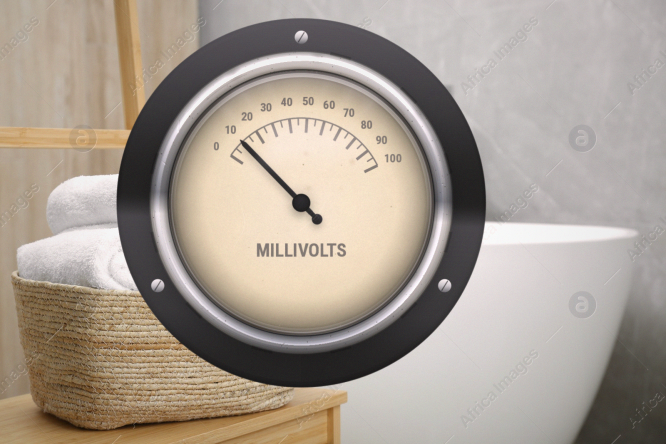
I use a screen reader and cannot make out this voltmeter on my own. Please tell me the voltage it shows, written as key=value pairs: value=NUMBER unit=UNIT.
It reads value=10 unit=mV
